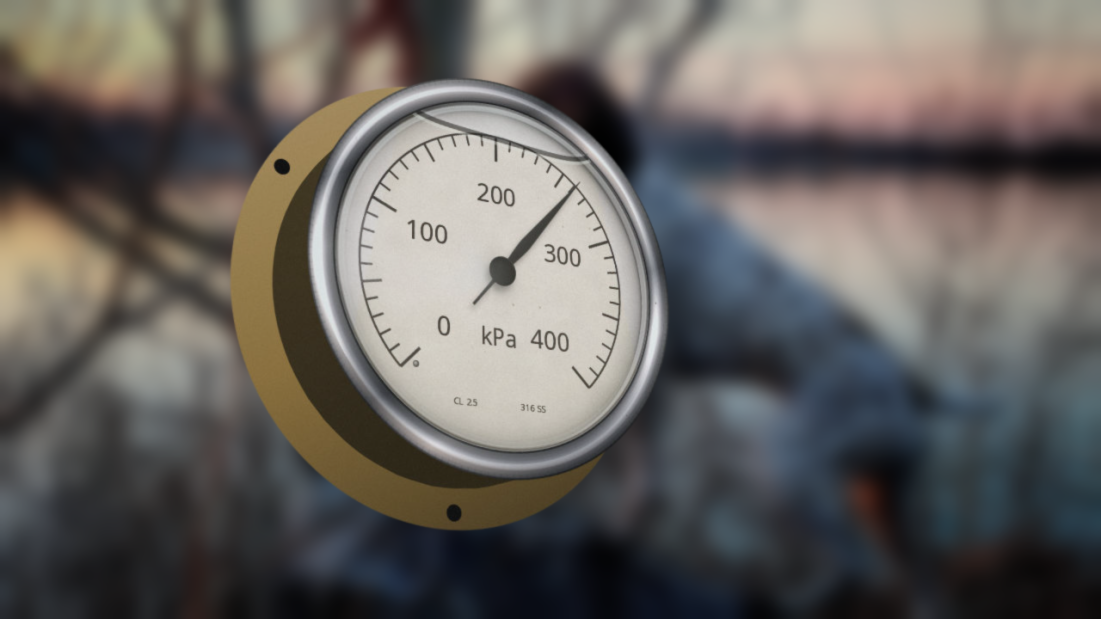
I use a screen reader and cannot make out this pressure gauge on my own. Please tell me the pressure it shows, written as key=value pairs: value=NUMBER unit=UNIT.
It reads value=260 unit=kPa
